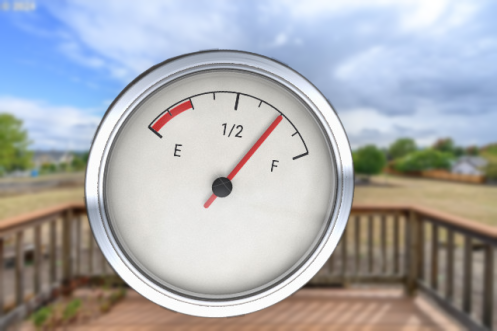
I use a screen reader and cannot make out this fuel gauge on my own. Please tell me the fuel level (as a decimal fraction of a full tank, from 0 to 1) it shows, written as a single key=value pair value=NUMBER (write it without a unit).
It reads value=0.75
